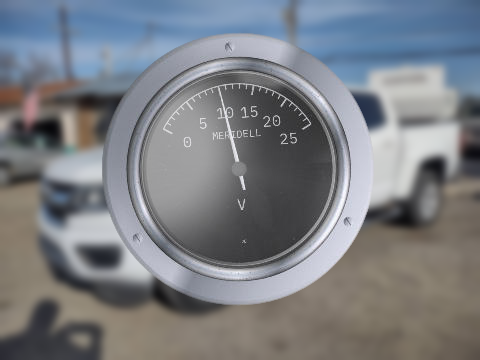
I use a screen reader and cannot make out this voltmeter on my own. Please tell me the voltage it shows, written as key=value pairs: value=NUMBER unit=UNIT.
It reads value=10 unit=V
